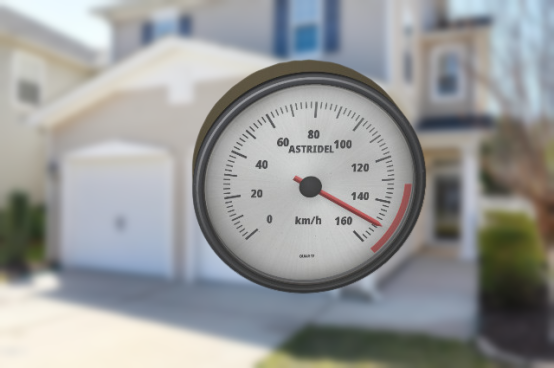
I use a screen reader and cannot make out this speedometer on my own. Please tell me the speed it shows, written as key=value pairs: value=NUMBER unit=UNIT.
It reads value=150 unit=km/h
